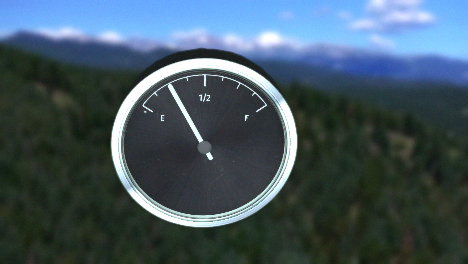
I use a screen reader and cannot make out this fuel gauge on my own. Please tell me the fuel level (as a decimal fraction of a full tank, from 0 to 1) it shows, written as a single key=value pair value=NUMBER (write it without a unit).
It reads value=0.25
